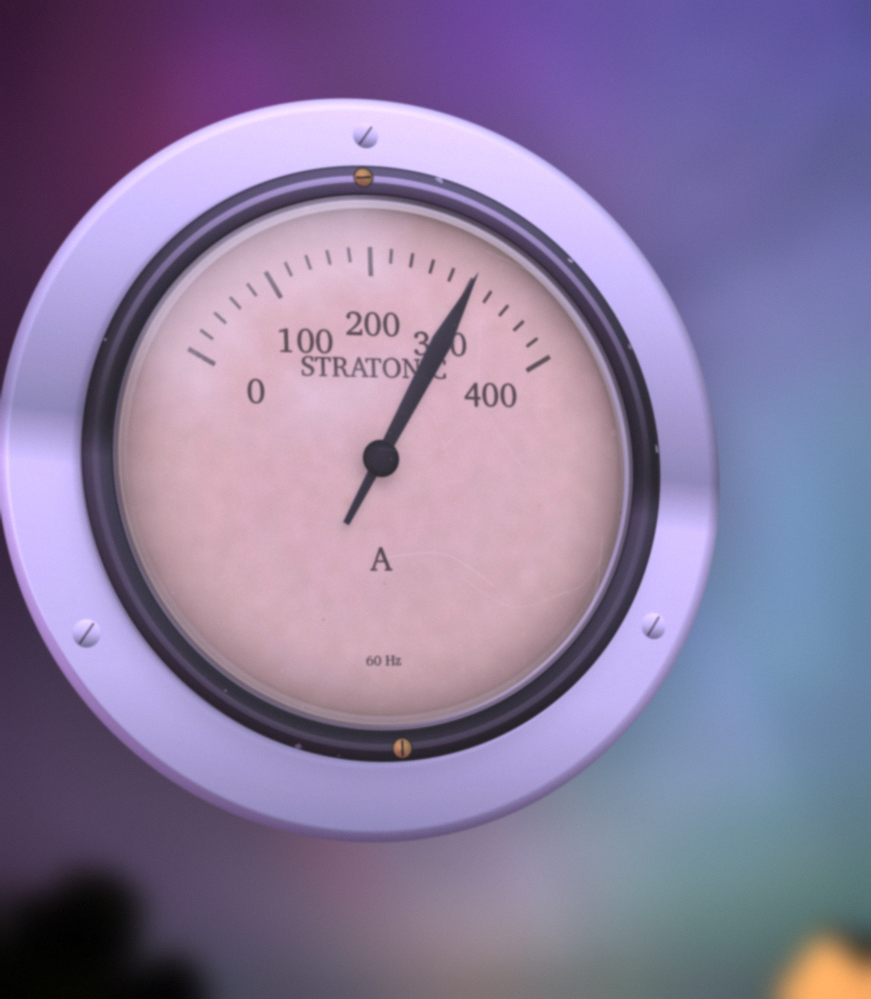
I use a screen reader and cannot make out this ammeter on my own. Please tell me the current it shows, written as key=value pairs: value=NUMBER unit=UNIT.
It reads value=300 unit=A
